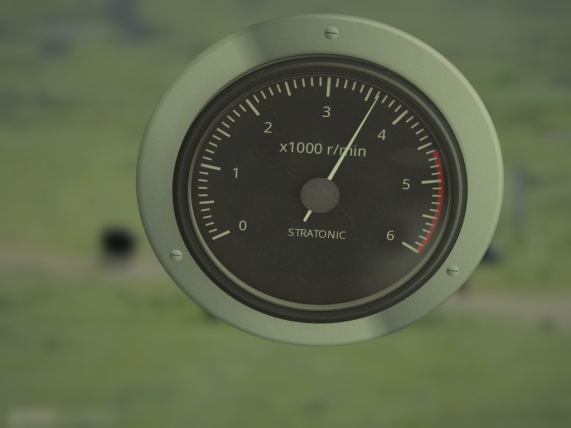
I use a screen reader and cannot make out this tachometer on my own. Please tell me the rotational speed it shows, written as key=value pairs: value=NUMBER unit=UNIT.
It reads value=3600 unit=rpm
